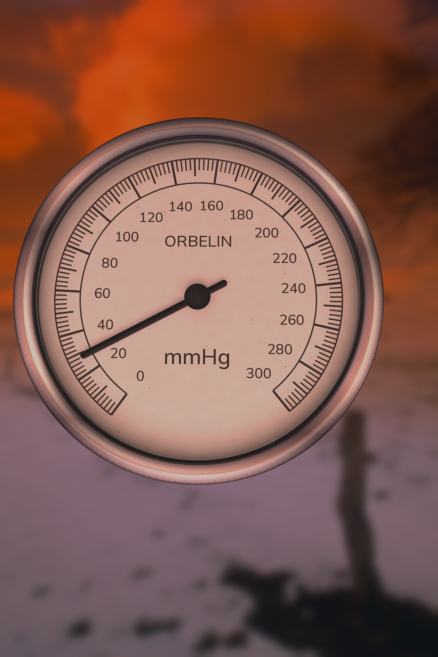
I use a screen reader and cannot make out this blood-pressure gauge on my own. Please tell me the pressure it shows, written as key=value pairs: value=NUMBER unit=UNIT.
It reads value=28 unit=mmHg
